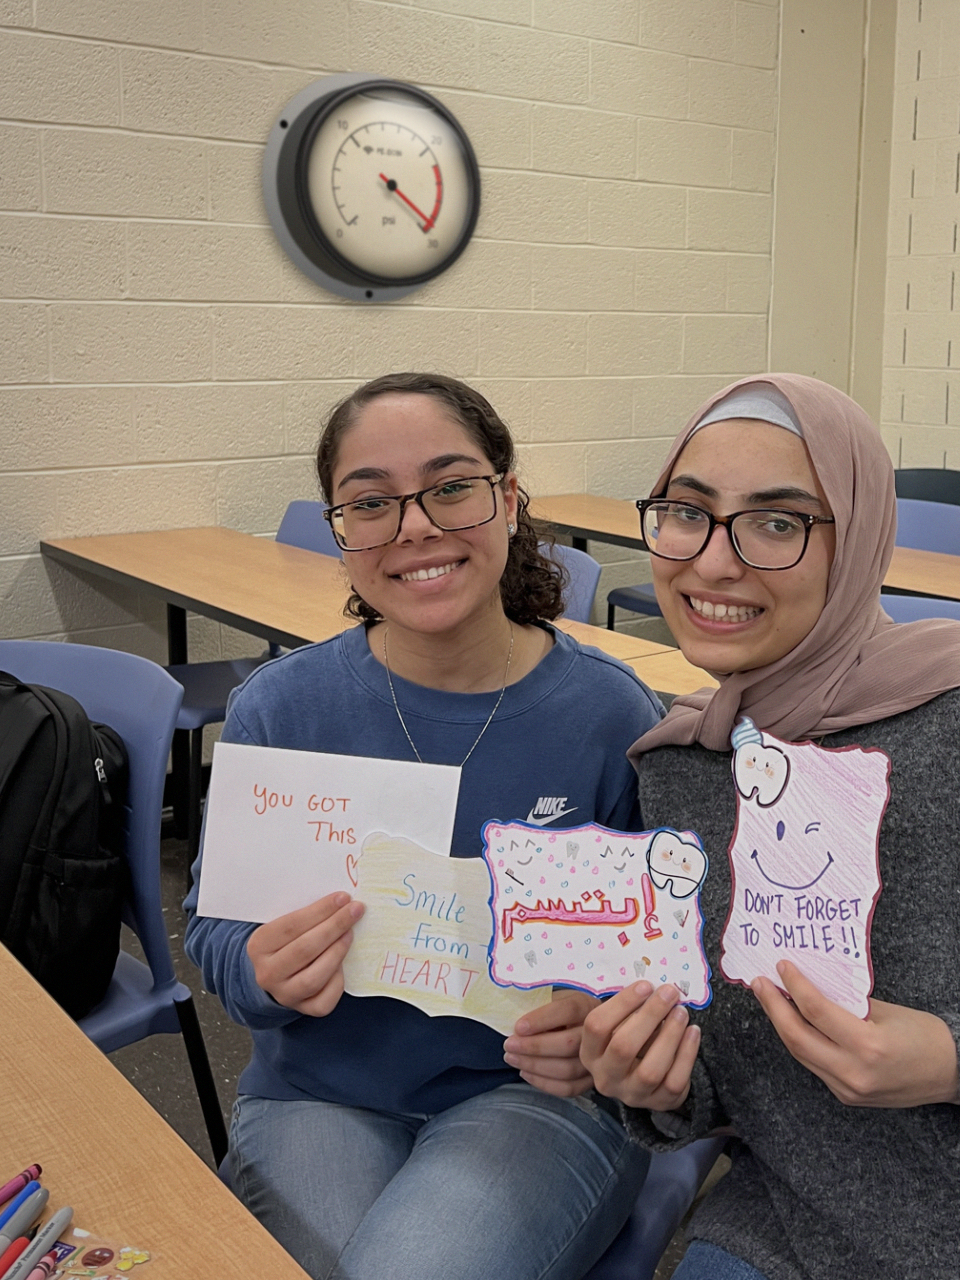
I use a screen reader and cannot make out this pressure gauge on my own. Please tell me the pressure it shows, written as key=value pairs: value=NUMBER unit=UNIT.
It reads value=29 unit=psi
